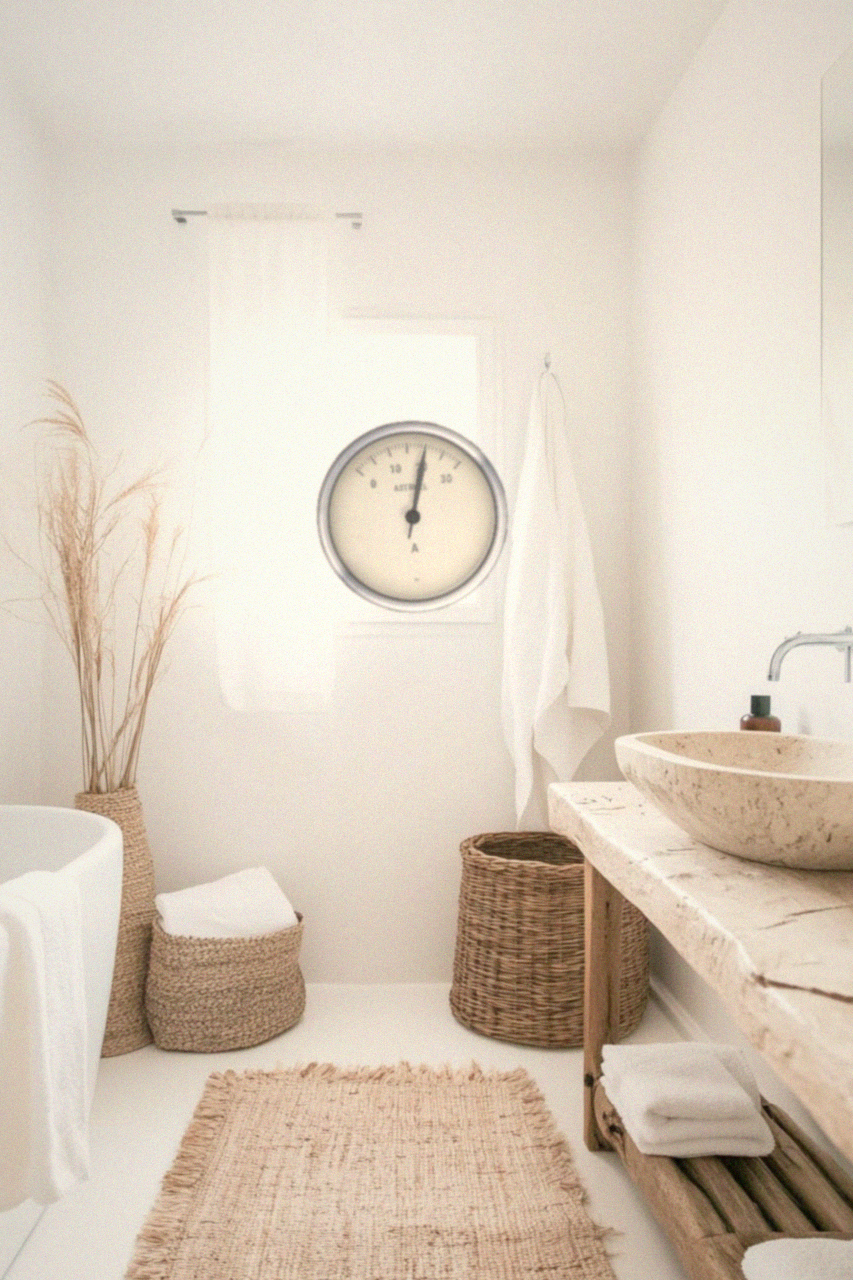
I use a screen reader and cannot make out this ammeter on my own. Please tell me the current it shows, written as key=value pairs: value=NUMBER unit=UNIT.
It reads value=20 unit=A
